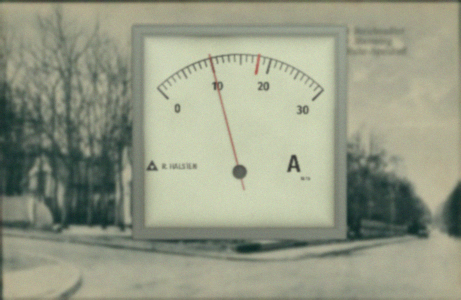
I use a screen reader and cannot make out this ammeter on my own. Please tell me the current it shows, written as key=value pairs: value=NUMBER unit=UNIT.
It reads value=10 unit=A
